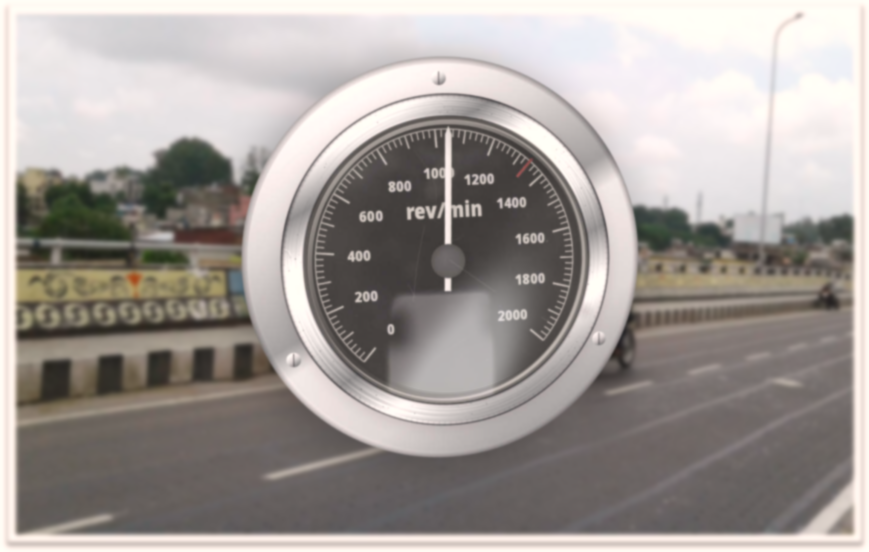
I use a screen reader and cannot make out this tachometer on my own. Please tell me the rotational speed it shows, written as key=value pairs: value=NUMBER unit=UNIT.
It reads value=1040 unit=rpm
